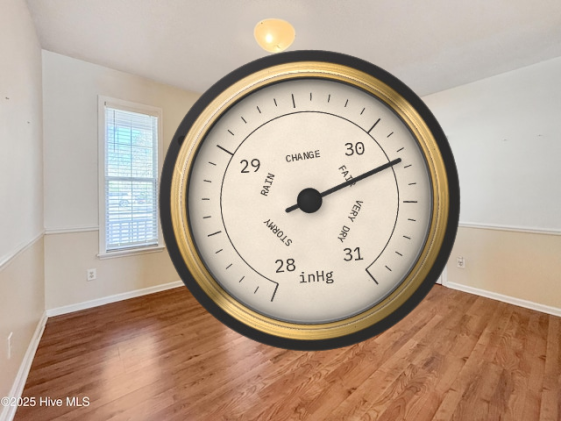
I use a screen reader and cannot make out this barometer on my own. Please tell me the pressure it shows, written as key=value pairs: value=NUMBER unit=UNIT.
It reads value=30.25 unit=inHg
